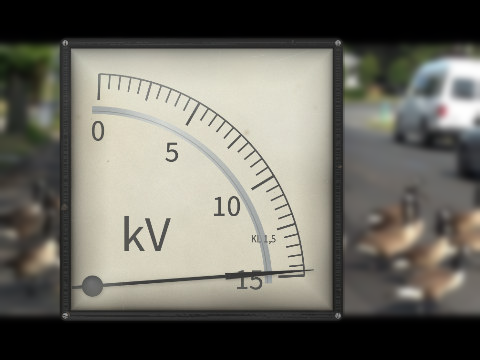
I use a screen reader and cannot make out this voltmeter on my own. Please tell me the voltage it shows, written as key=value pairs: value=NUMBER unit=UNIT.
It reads value=14.75 unit=kV
